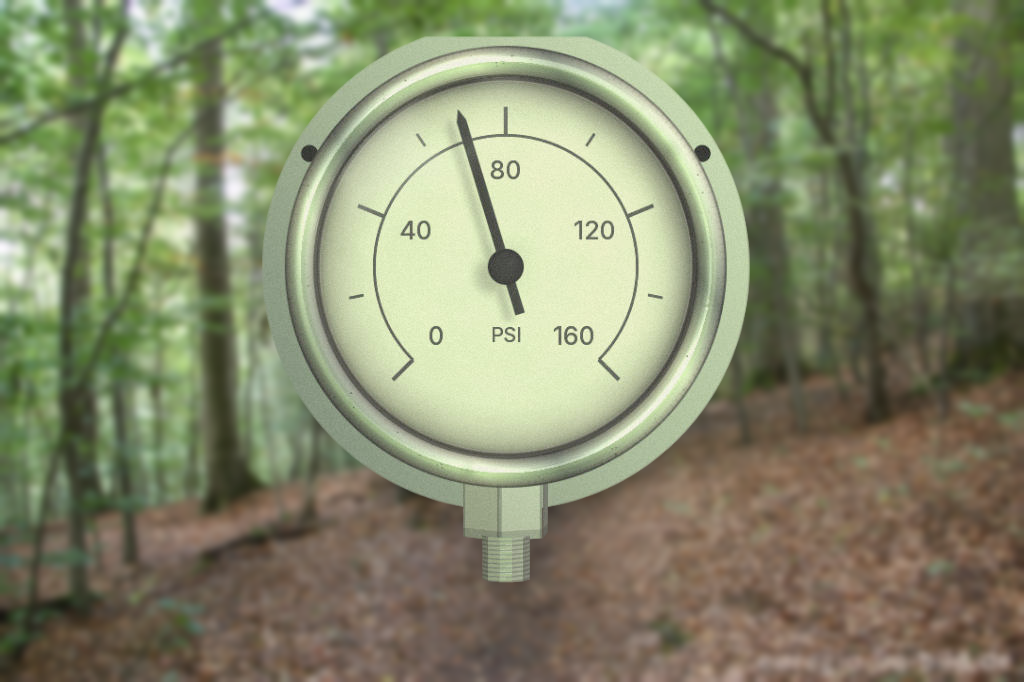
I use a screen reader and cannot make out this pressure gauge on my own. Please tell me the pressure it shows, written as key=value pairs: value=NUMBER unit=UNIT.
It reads value=70 unit=psi
